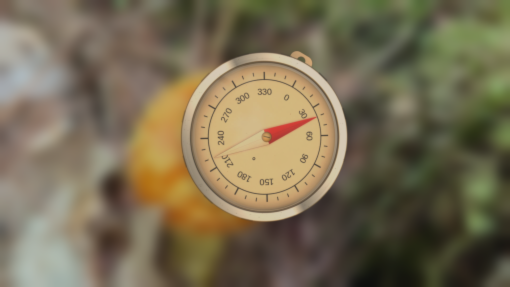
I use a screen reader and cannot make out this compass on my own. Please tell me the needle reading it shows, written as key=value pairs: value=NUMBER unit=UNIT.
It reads value=40 unit=°
